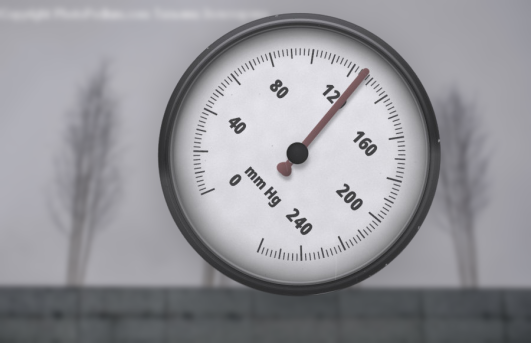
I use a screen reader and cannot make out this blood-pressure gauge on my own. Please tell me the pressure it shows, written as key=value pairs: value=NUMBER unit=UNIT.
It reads value=126 unit=mmHg
